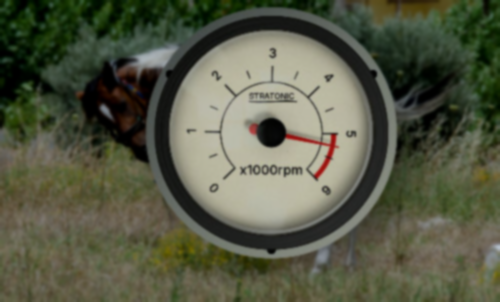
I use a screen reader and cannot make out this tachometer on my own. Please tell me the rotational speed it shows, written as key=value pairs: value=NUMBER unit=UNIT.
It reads value=5250 unit=rpm
